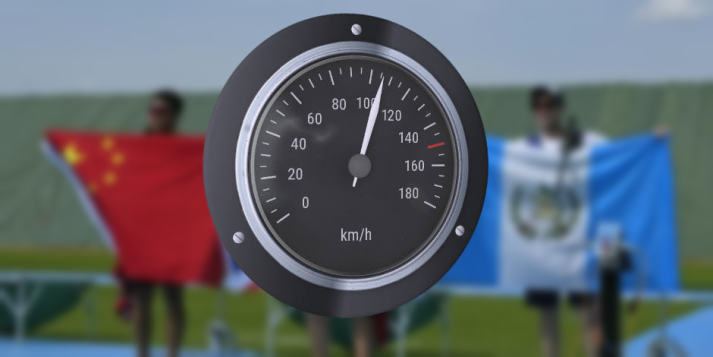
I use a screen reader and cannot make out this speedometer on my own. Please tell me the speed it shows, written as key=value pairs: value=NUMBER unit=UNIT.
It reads value=105 unit=km/h
